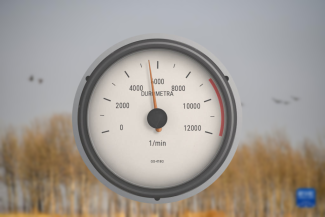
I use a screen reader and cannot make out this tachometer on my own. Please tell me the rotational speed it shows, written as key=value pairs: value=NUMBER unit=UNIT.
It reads value=5500 unit=rpm
